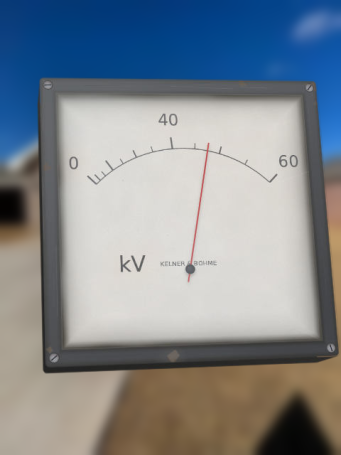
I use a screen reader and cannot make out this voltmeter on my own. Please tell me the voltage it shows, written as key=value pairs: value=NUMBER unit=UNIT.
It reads value=47.5 unit=kV
